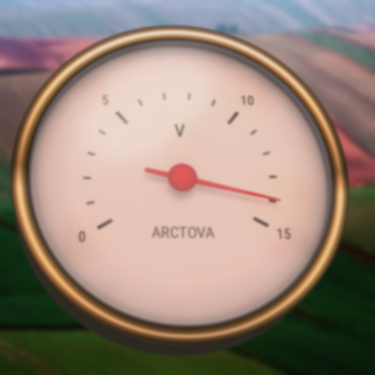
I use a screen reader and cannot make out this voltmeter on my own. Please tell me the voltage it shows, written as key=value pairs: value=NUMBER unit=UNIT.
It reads value=14 unit=V
